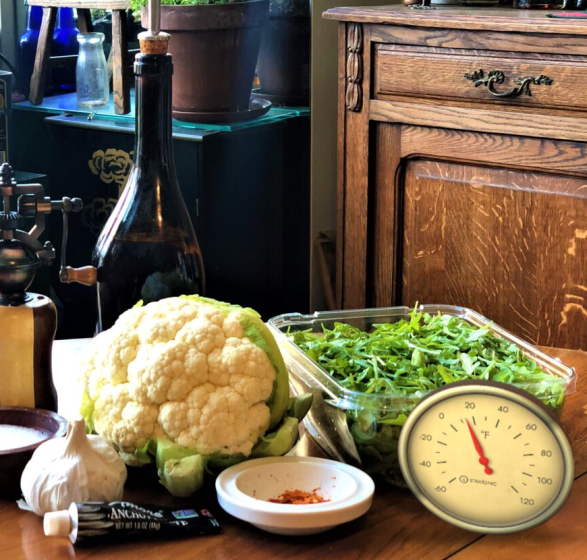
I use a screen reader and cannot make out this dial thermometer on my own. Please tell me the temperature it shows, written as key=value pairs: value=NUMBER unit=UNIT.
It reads value=15 unit=°F
